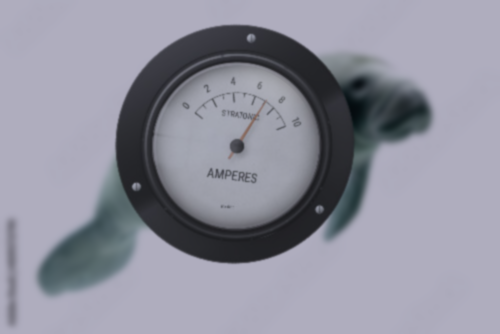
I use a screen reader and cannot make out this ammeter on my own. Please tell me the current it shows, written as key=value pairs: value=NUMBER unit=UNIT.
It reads value=7 unit=A
